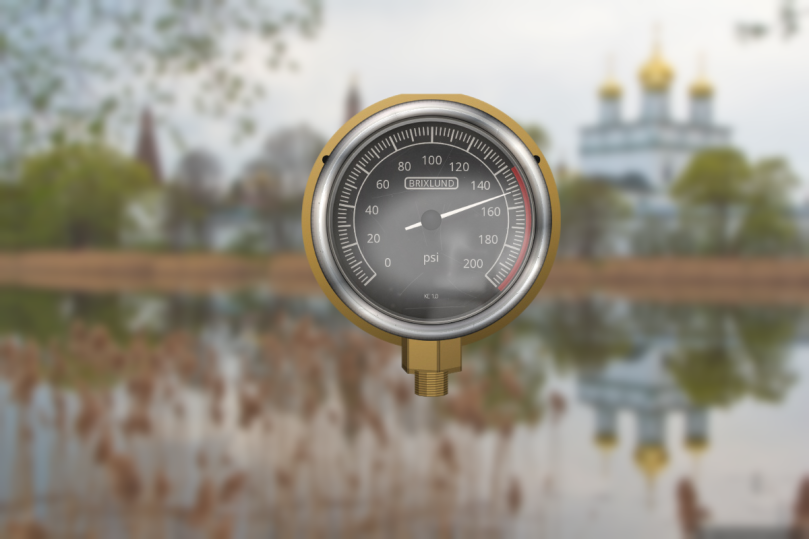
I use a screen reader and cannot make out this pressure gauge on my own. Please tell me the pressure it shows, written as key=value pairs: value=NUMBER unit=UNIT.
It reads value=152 unit=psi
